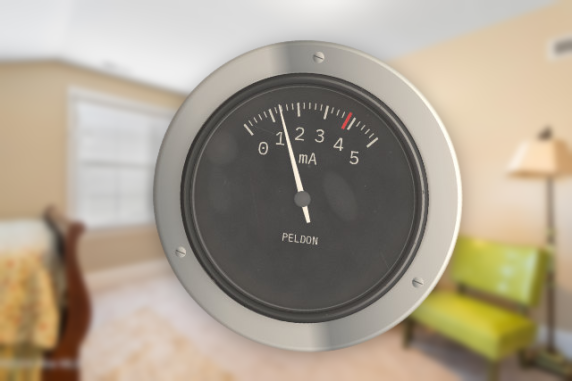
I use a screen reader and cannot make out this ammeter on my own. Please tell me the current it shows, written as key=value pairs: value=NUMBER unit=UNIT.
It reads value=1.4 unit=mA
